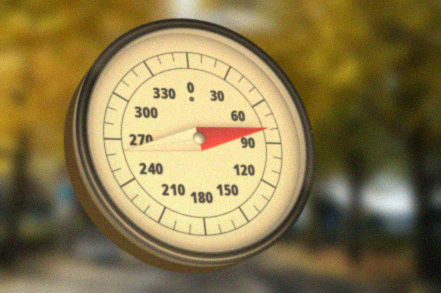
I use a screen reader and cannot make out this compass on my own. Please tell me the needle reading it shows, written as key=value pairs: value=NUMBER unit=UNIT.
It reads value=80 unit=°
